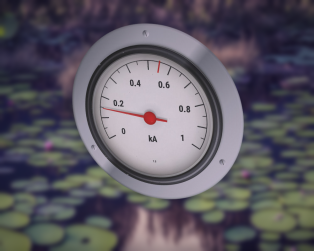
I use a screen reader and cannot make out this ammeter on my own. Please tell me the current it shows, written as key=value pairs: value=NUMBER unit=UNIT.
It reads value=0.15 unit=kA
